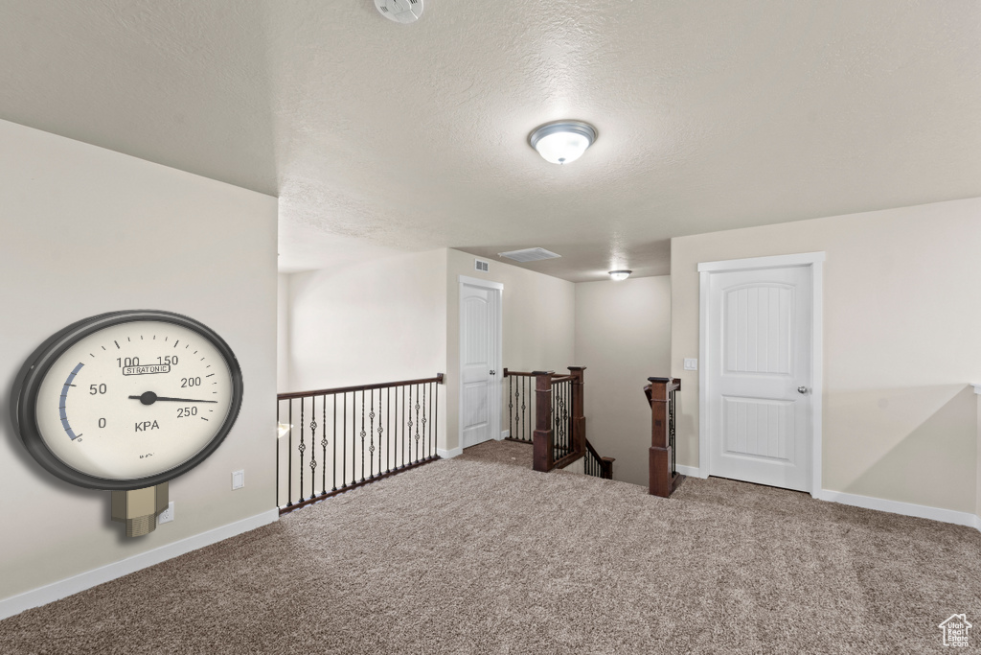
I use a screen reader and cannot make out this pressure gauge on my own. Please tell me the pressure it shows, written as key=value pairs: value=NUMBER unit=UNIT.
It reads value=230 unit=kPa
